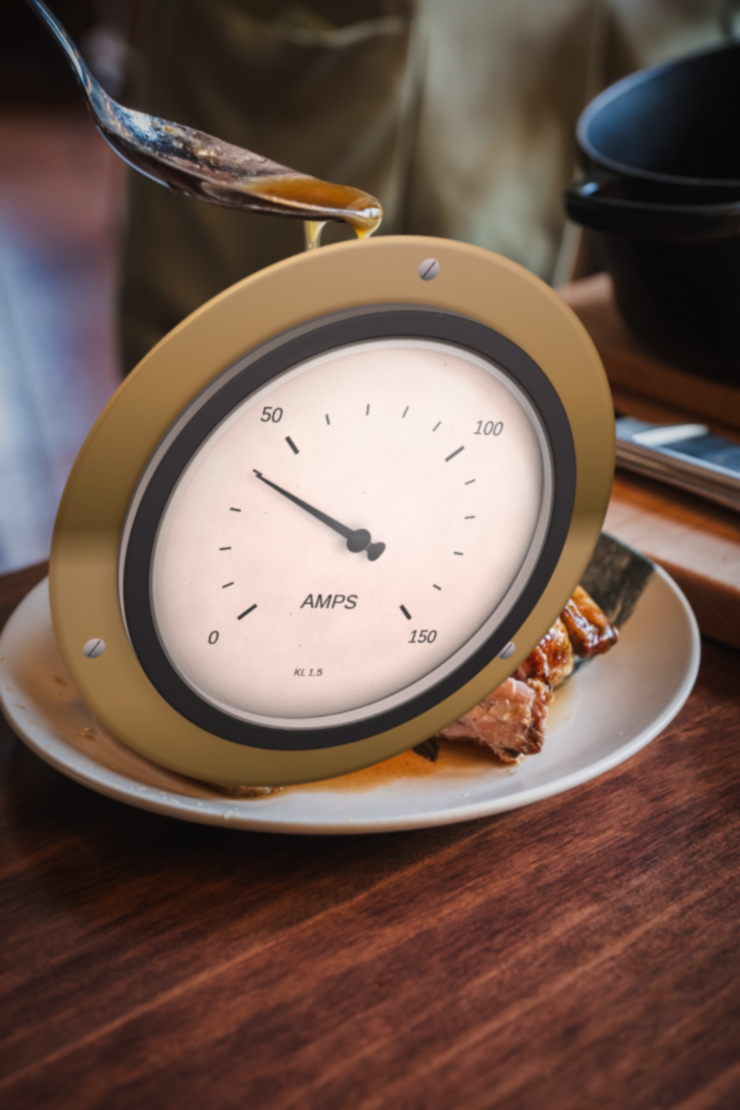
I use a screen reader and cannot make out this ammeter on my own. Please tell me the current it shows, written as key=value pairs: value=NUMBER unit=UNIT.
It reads value=40 unit=A
